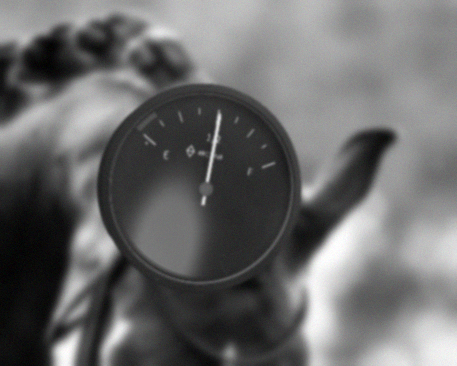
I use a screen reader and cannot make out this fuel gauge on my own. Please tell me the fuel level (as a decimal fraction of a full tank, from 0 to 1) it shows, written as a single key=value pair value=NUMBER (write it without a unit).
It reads value=0.5
